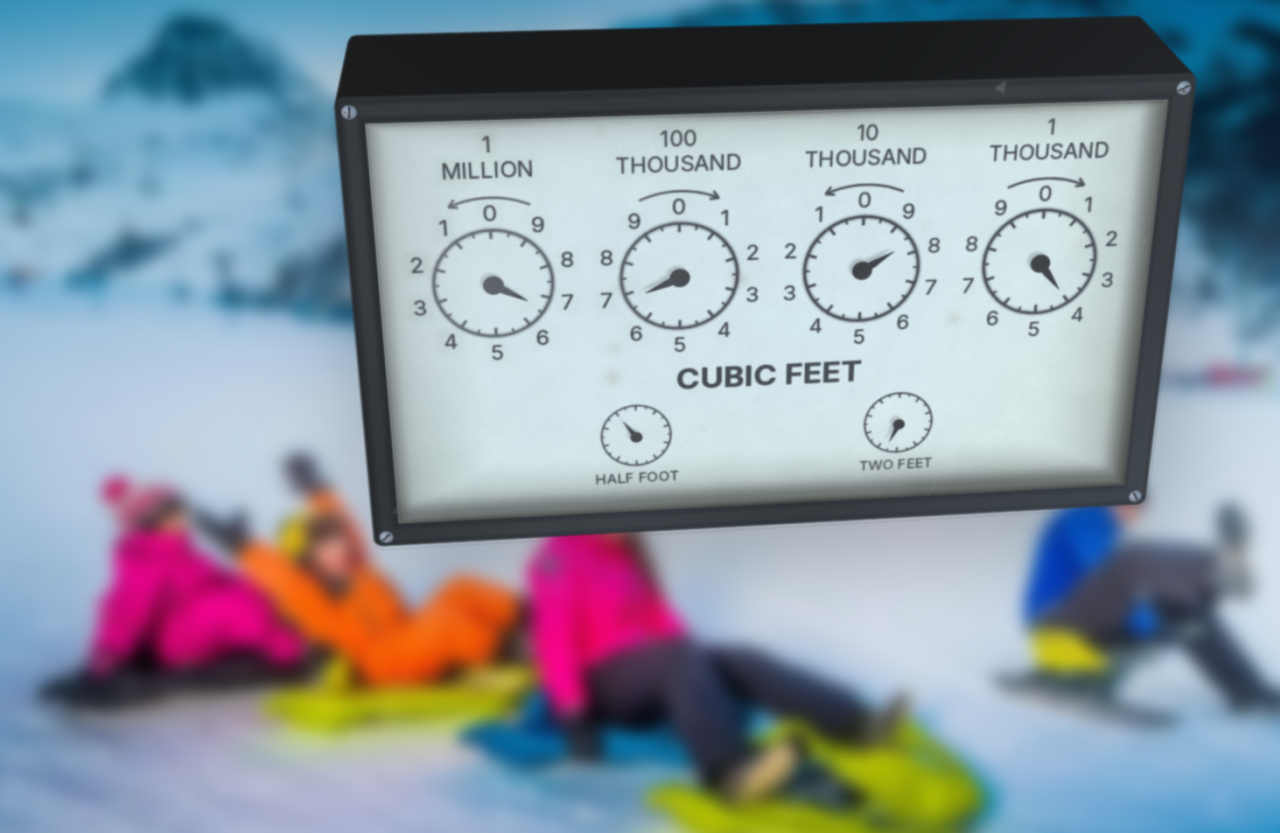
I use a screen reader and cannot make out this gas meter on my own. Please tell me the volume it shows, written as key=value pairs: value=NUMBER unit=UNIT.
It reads value=668400 unit=ft³
